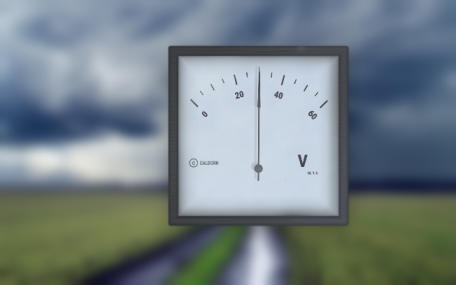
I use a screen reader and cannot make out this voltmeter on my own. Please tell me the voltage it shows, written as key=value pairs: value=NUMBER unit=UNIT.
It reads value=30 unit=V
